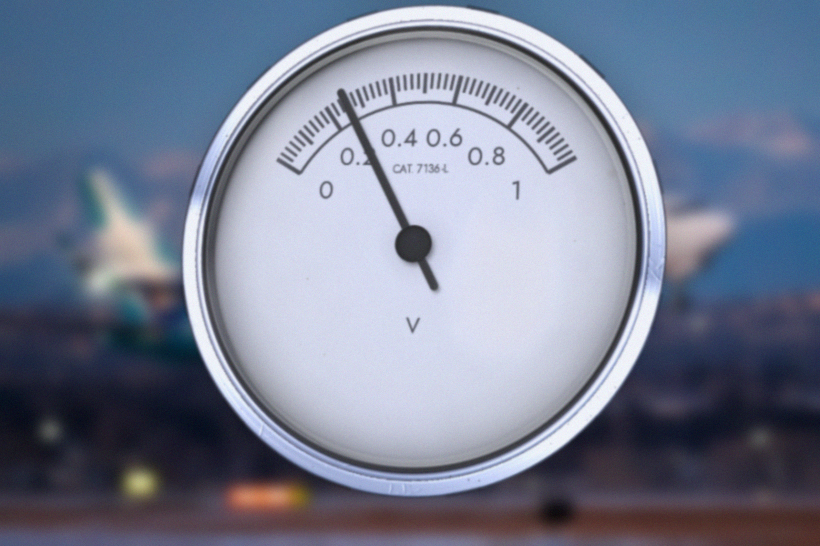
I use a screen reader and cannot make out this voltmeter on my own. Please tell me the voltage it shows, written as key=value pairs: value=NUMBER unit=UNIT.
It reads value=0.26 unit=V
